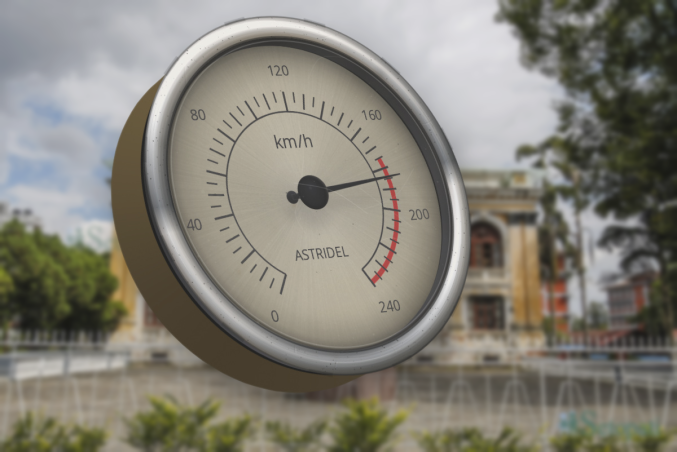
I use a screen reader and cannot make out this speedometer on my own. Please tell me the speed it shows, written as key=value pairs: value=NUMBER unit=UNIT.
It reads value=185 unit=km/h
